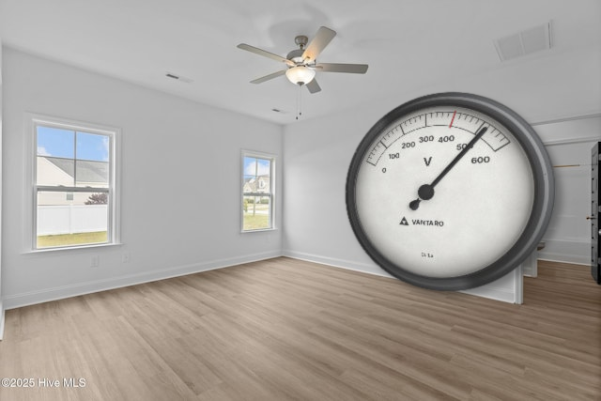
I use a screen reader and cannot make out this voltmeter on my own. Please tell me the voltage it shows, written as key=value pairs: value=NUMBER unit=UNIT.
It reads value=520 unit=V
